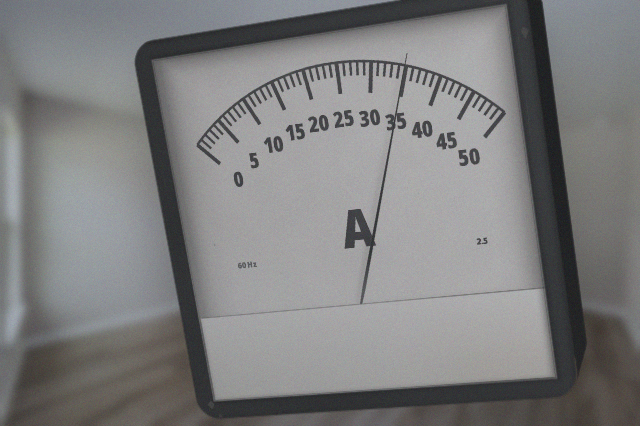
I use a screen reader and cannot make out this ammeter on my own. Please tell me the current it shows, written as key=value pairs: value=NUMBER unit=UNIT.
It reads value=35 unit=A
